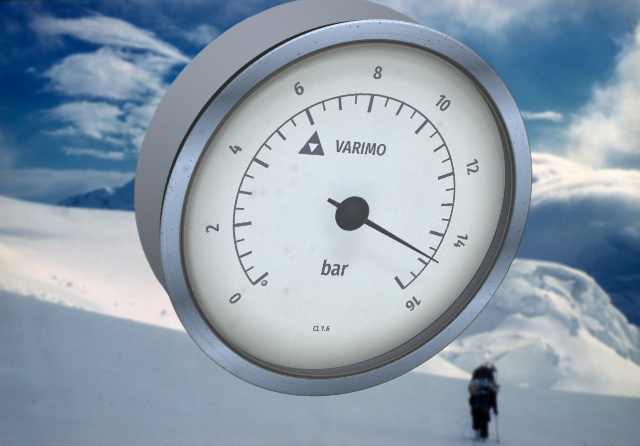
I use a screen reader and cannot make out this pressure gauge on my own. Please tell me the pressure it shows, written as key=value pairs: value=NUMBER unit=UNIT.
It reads value=14.75 unit=bar
